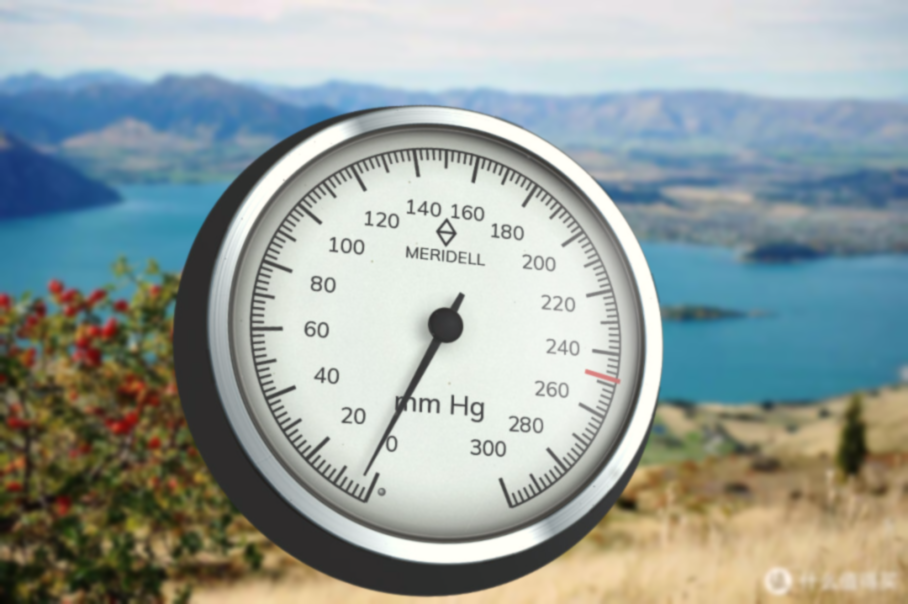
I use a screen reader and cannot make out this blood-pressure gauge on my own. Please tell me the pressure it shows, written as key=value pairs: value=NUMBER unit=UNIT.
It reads value=4 unit=mmHg
